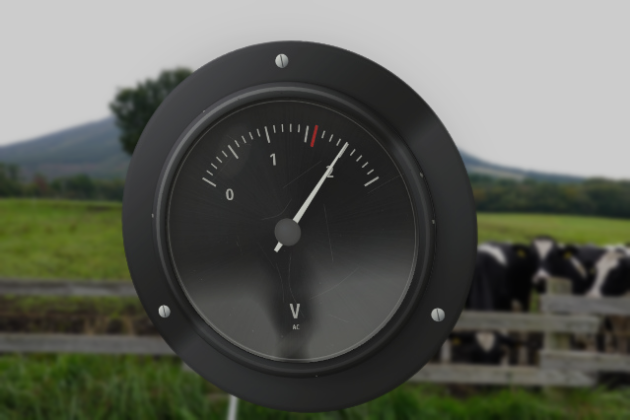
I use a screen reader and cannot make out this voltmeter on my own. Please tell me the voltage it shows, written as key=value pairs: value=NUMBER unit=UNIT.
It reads value=2 unit=V
